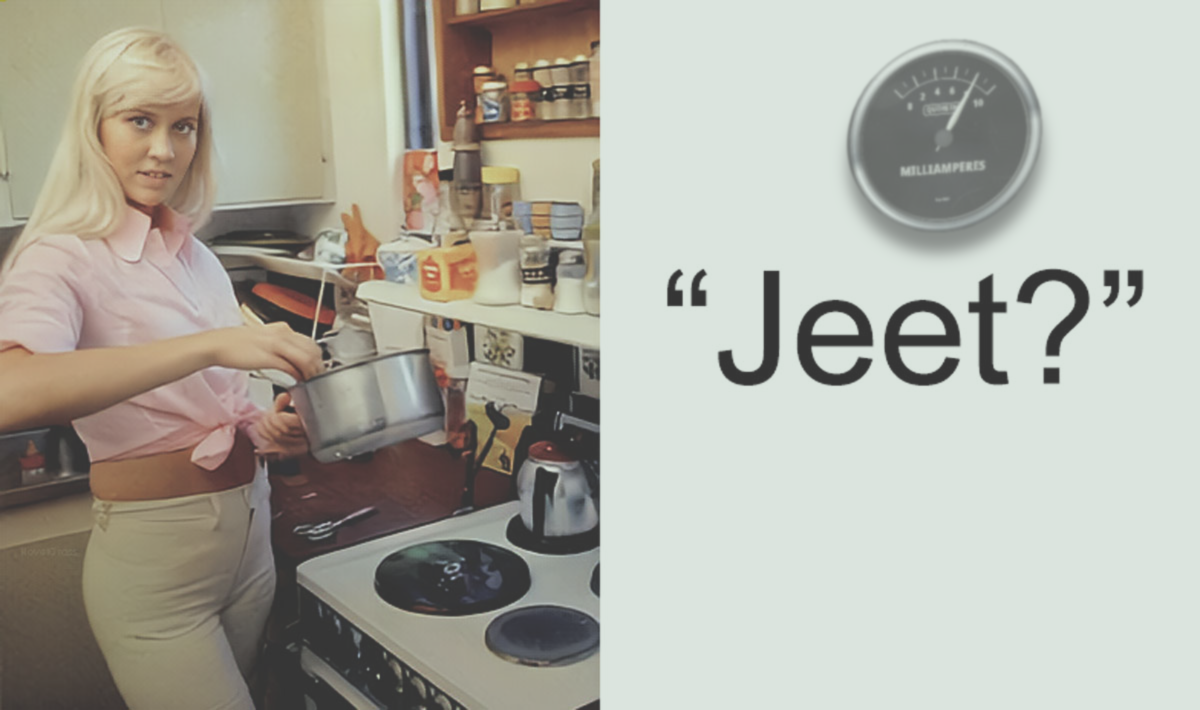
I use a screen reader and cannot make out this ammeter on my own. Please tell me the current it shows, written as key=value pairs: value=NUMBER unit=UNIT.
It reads value=8 unit=mA
